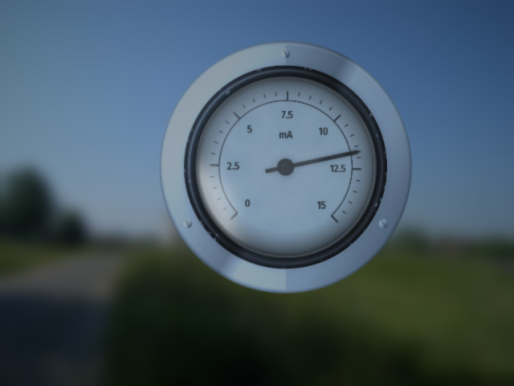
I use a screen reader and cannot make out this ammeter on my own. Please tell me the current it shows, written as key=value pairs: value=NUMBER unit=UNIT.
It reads value=11.75 unit=mA
